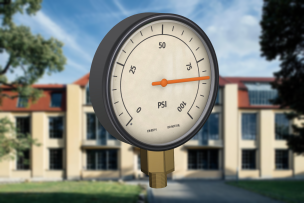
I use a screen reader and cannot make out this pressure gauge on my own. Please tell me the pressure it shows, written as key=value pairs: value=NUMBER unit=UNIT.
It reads value=82.5 unit=psi
